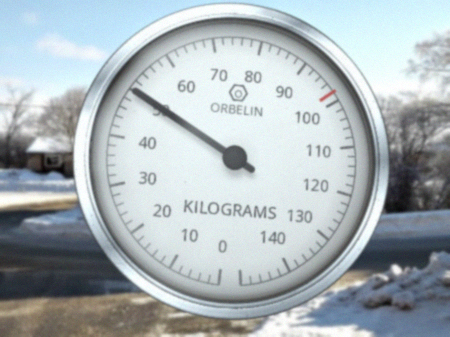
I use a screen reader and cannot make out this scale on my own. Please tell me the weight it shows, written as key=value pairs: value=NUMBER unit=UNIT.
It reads value=50 unit=kg
